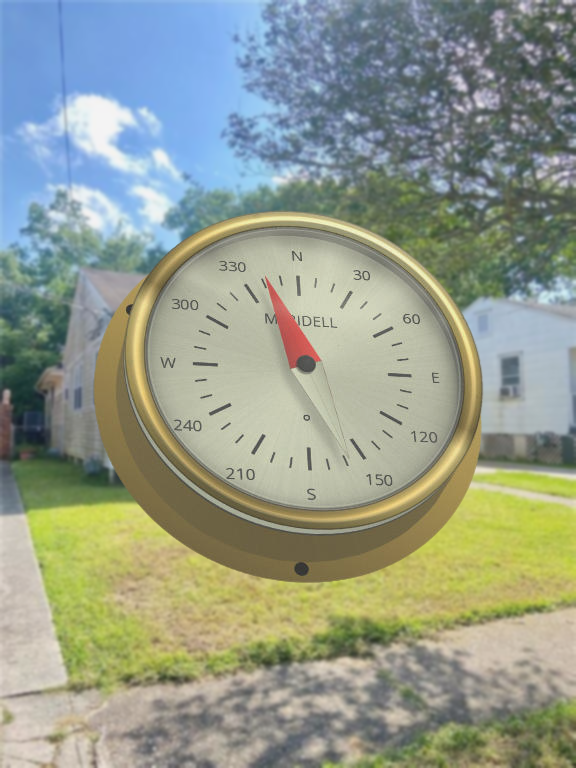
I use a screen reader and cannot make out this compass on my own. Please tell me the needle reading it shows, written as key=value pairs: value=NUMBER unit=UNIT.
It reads value=340 unit=°
